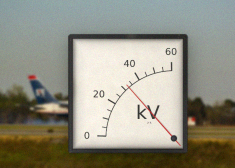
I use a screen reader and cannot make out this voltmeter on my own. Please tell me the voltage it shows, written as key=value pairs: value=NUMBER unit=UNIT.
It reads value=32.5 unit=kV
